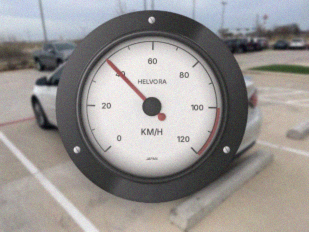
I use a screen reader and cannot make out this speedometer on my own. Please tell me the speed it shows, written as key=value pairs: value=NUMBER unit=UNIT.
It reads value=40 unit=km/h
